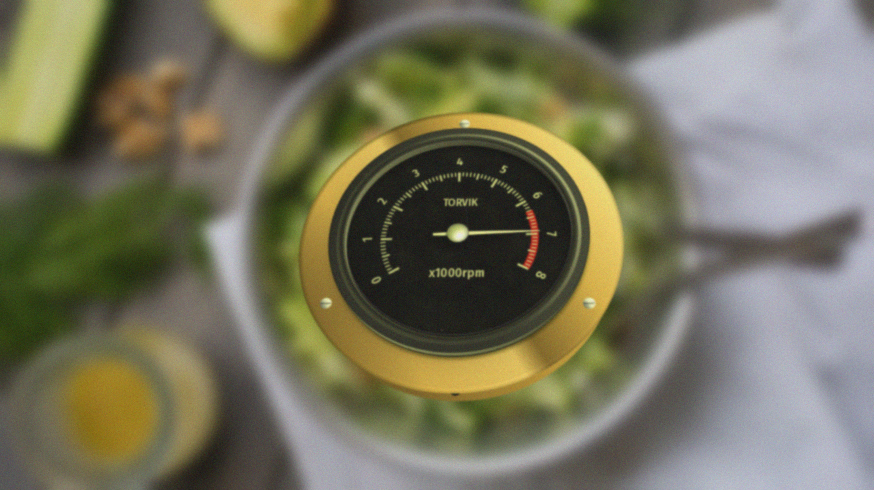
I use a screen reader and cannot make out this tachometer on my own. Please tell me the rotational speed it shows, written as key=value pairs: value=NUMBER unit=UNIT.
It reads value=7000 unit=rpm
